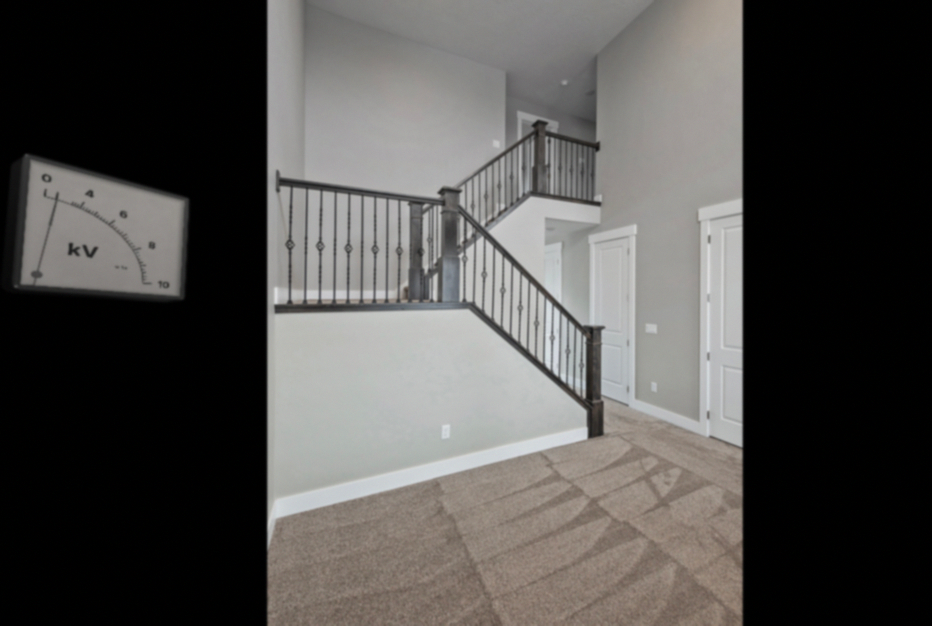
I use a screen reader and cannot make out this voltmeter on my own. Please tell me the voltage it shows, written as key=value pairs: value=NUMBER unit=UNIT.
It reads value=2 unit=kV
